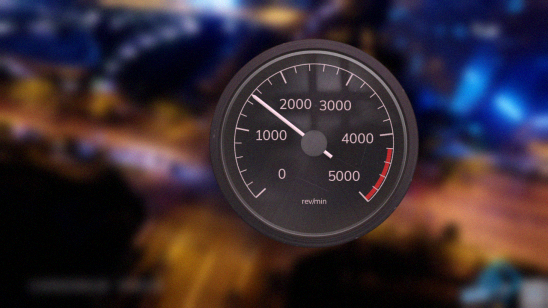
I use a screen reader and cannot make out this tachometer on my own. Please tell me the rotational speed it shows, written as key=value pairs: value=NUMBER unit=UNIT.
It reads value=1500 unit=rpm
